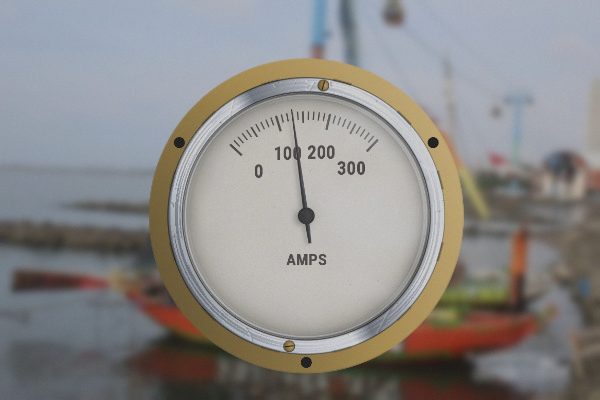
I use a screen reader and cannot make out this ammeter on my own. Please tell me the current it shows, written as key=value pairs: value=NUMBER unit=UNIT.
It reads value=130 unit=A
